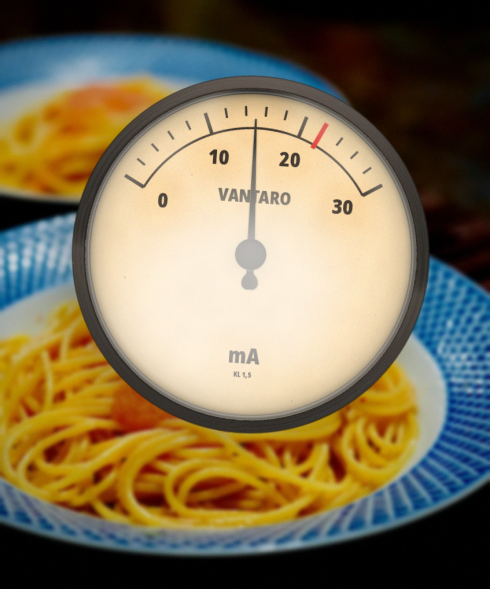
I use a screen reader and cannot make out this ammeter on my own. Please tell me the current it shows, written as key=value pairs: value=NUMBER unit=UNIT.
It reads value=15 unit=mA
